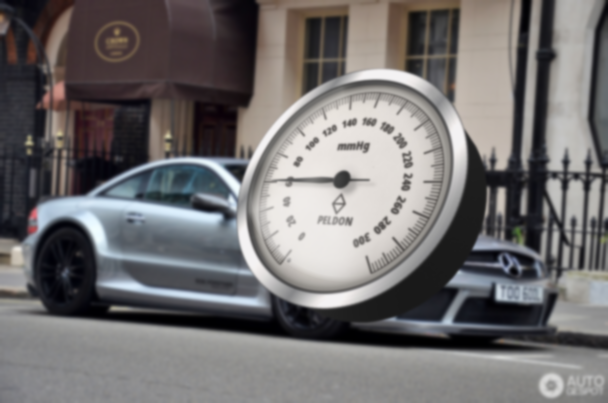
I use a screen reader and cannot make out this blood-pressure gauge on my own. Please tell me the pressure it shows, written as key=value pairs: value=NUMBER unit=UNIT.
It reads value=60 unit=mmHg
